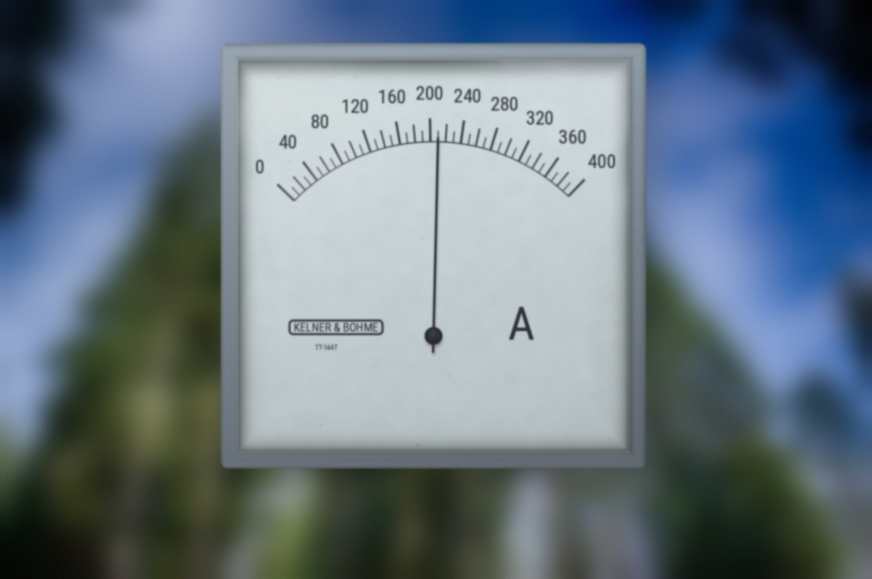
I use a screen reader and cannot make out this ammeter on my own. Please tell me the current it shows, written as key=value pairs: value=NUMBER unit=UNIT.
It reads value=210 unit=A
